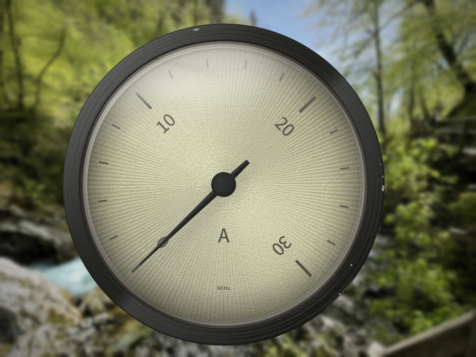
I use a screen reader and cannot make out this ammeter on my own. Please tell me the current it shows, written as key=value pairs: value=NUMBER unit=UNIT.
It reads value=0 unit=A
